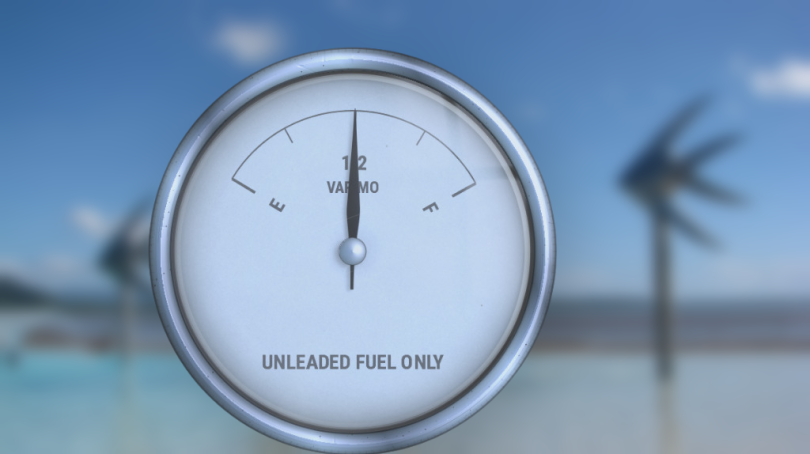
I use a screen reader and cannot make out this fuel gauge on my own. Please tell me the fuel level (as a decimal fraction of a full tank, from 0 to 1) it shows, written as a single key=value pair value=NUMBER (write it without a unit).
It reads value=0.5
